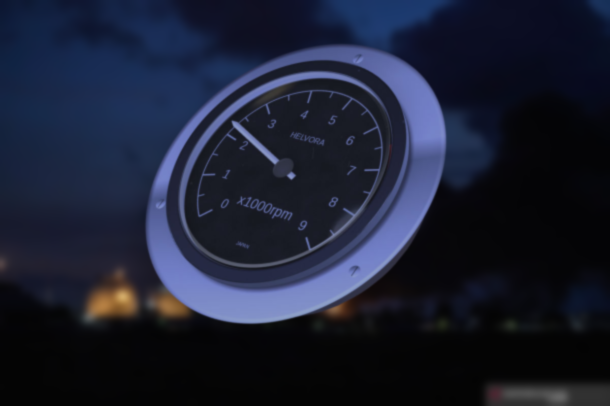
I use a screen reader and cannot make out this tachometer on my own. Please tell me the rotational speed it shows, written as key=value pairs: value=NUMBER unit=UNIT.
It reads value=2250 unit=rpm
